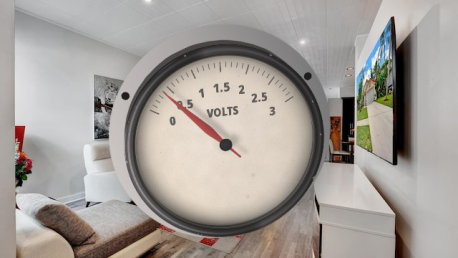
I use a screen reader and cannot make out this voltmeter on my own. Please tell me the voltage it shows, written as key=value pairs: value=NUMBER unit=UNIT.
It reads value=0.4 unit=V
